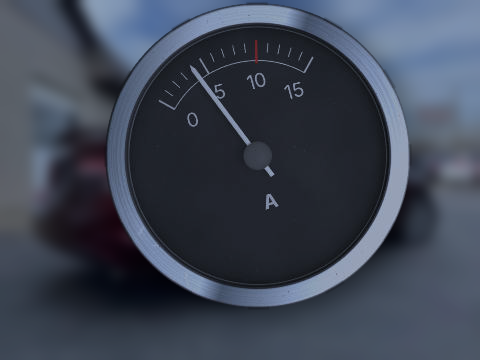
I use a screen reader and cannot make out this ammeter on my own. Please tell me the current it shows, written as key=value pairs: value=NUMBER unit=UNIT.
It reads value=4 unit=A
